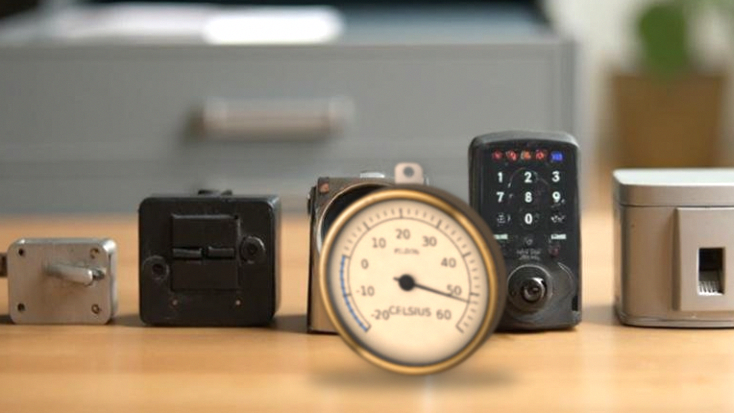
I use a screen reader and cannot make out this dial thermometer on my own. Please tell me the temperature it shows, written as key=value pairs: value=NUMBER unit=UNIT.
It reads value=52 unit=°C
